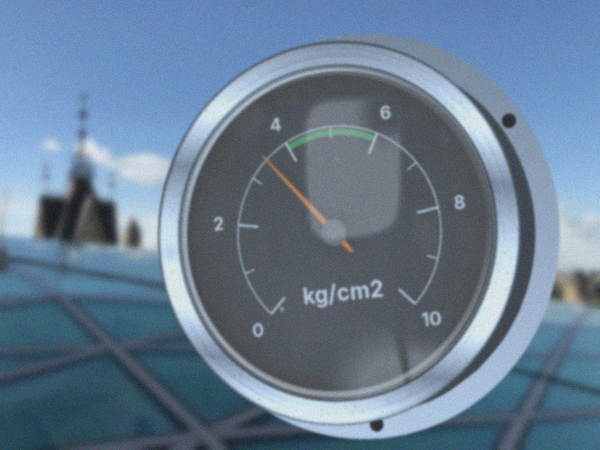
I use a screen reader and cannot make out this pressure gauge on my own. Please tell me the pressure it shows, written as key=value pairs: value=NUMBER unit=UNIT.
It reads value=3.5 unit=kg/cm²
